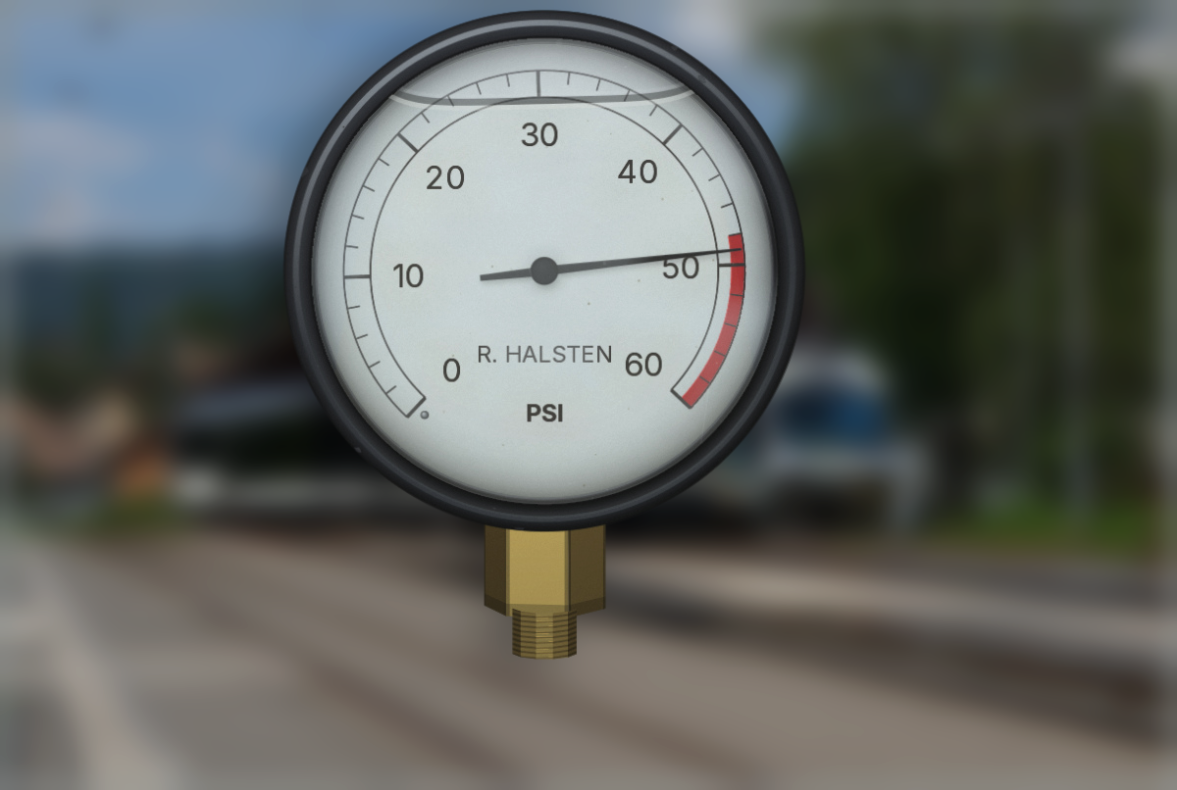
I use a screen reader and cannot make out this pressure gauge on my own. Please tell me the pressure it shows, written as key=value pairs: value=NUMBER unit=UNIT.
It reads value=49 unit=psi
